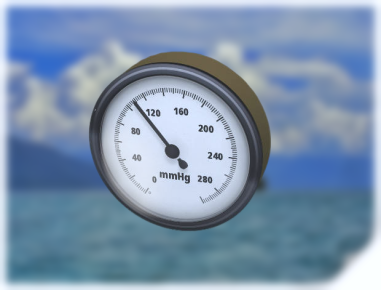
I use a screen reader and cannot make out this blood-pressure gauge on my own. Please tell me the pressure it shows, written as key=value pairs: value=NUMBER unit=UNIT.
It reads value=110 unit=mmHg
